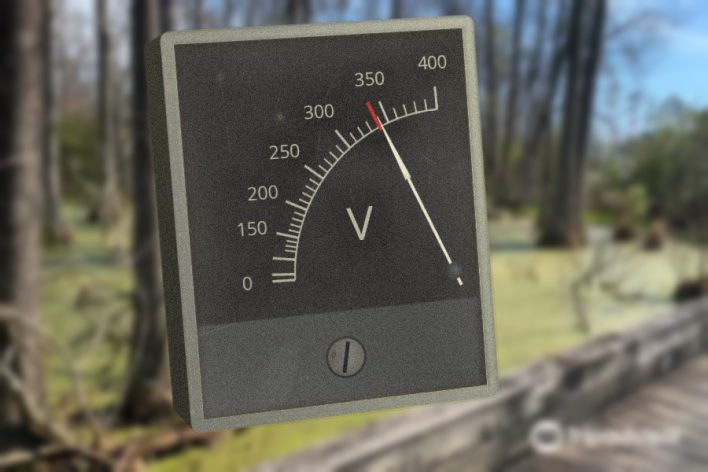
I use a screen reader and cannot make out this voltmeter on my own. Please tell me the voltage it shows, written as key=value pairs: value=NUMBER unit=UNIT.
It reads value=340 unit=V
